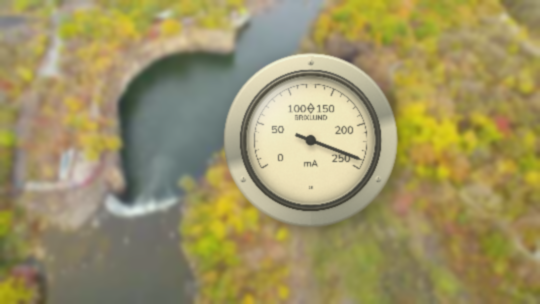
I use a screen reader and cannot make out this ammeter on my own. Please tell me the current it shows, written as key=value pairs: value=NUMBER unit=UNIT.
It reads value=240 unit=mA
